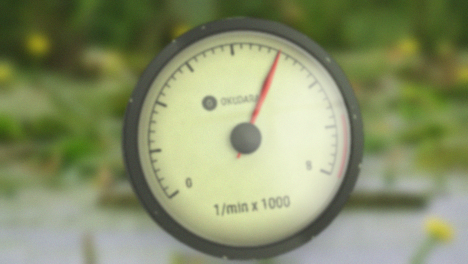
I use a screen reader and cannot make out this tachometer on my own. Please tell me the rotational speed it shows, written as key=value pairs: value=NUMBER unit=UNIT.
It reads value=5000 unit=rpm
